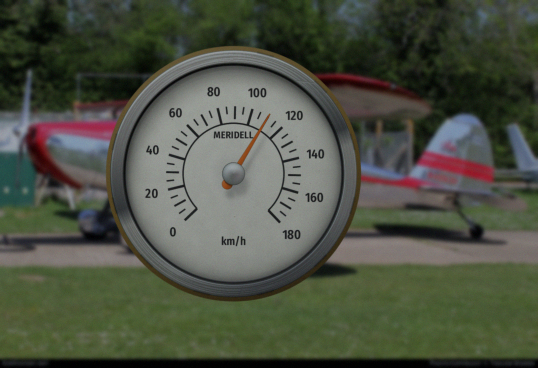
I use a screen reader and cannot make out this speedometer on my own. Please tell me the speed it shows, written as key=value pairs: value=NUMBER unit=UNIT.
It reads value=110 unit=km/h
